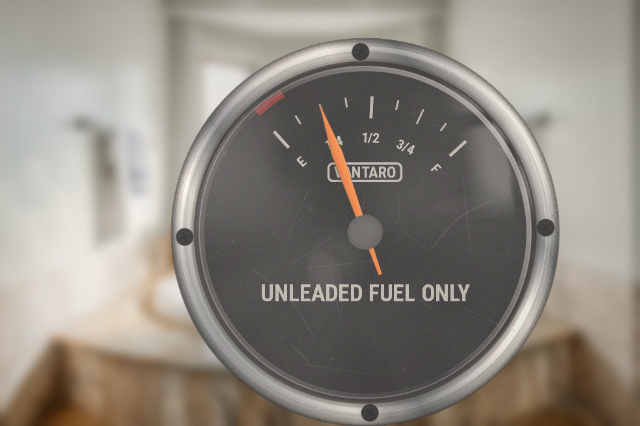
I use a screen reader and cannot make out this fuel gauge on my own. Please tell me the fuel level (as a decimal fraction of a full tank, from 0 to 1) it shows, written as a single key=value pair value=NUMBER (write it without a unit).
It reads value=0.25
